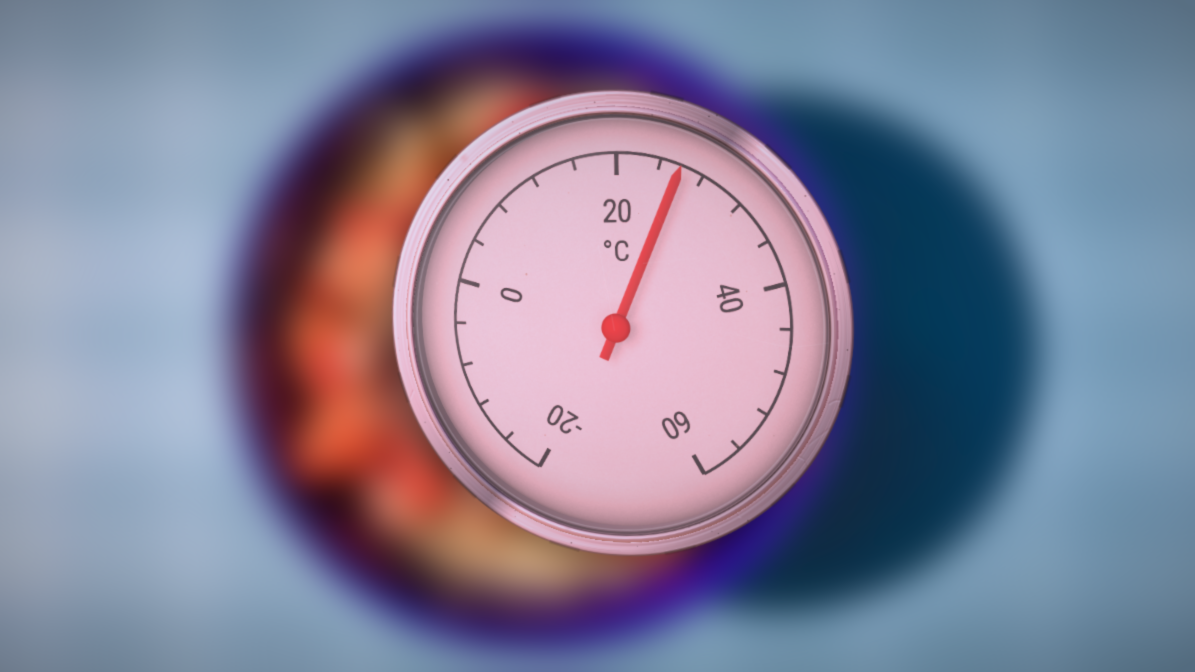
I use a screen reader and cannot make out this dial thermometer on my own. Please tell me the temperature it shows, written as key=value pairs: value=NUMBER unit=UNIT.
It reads value=26 unit=°C
